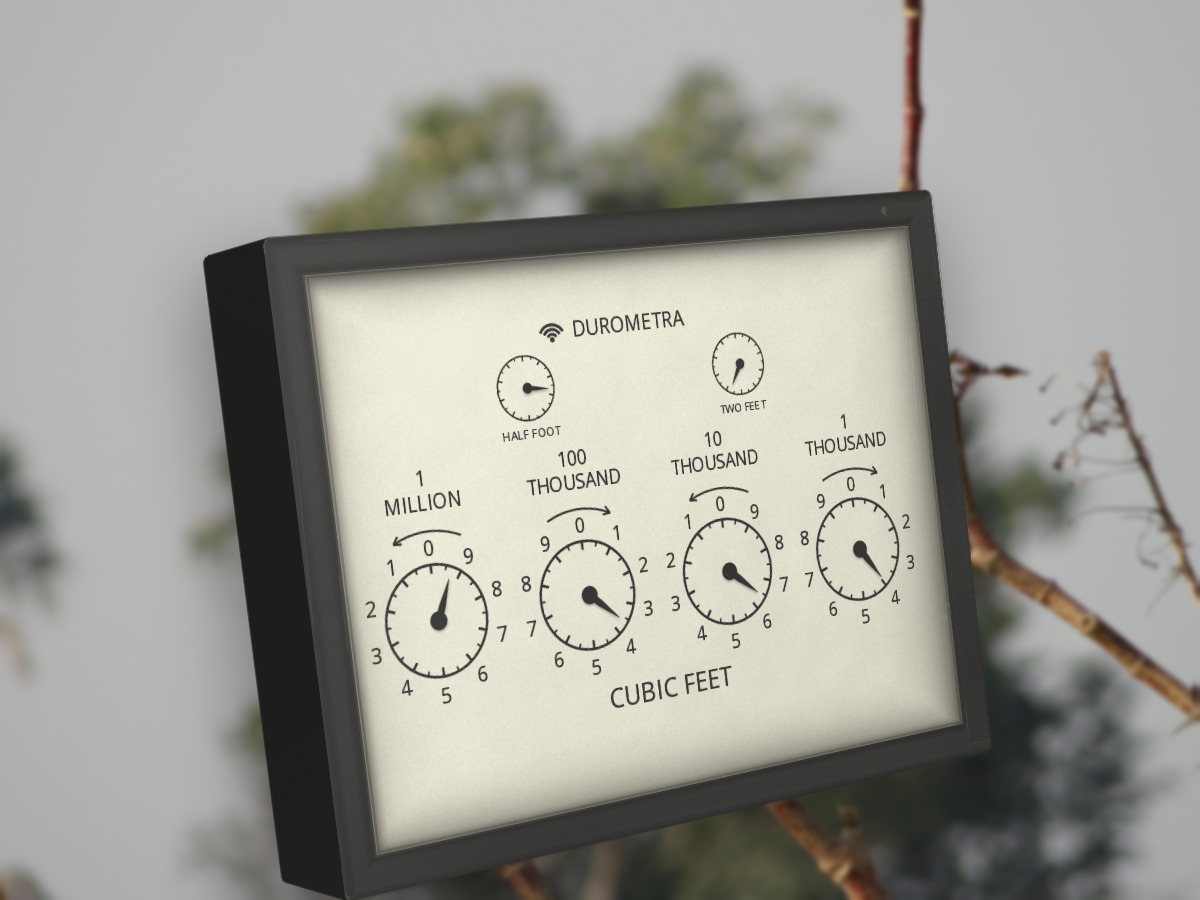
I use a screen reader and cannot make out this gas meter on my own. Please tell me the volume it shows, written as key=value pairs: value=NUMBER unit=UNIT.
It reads value=936400 unit=ft³
